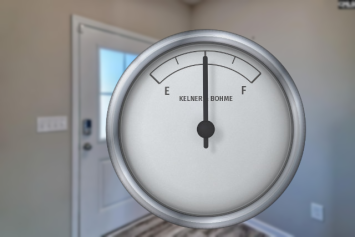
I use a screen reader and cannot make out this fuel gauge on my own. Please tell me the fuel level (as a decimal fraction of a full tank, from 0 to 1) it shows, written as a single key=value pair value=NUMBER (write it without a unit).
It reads value=0.5
